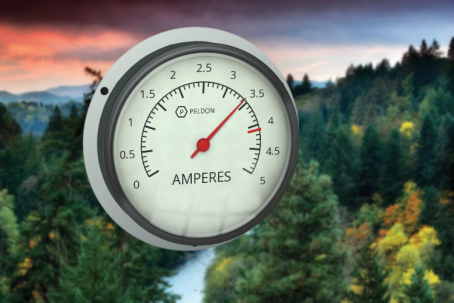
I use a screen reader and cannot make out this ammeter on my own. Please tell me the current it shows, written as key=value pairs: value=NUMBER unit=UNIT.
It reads value=3.4 unit=A
